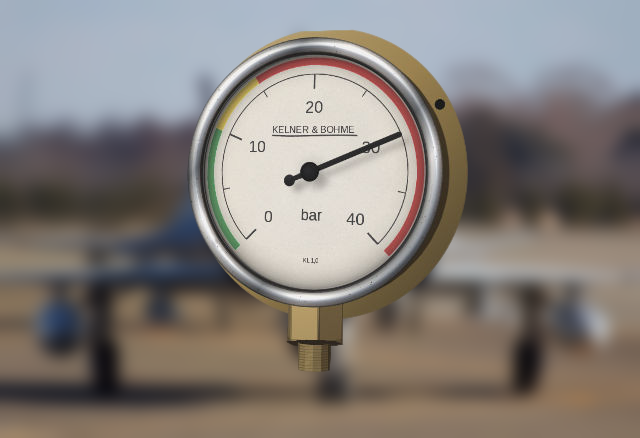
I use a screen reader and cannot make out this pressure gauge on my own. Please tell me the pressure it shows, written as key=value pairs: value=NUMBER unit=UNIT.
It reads value=30 unit=bar
